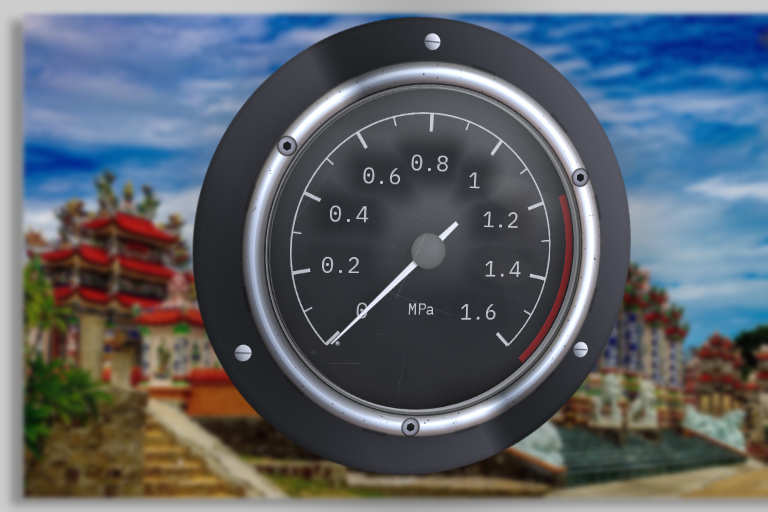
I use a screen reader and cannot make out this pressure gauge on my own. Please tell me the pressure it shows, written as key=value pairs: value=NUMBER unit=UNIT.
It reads value=0 unit=MPa
